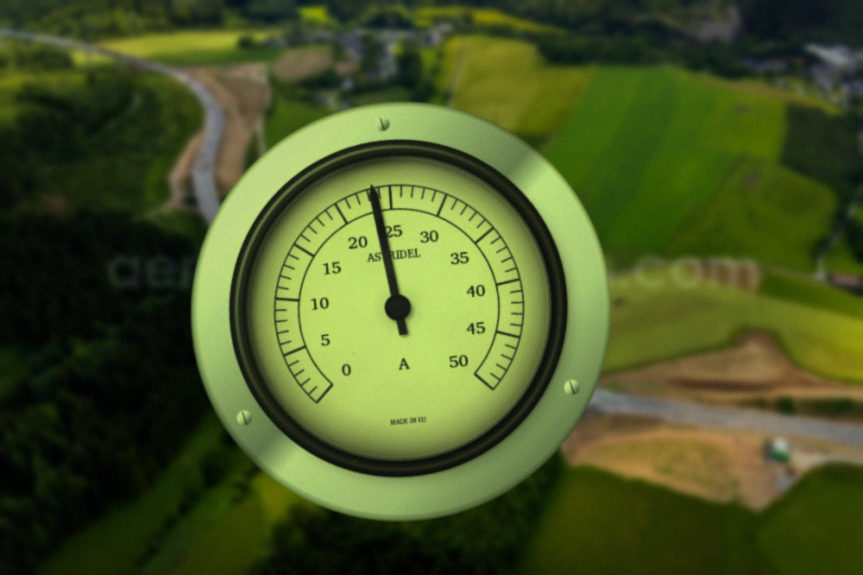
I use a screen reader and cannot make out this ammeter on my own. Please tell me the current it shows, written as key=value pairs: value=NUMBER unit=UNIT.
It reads value=23.5 unit=A
